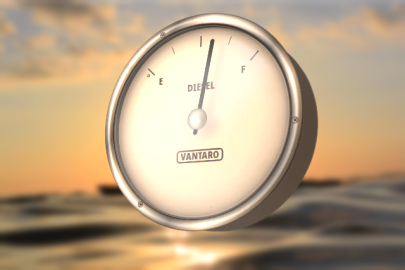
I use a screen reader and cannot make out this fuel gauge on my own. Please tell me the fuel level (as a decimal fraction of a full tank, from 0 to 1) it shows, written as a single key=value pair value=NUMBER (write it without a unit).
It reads value=0.625
